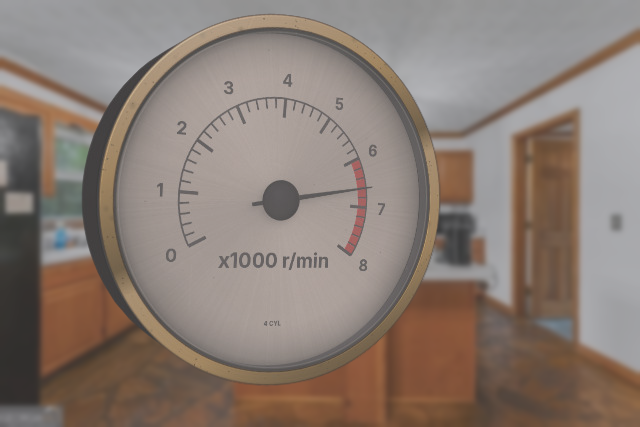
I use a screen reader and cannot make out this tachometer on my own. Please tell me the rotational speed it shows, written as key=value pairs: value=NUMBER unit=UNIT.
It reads value=6600 unit=rpm
